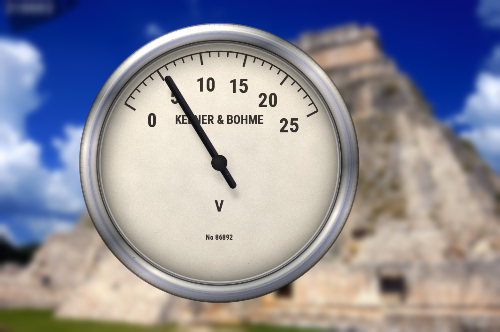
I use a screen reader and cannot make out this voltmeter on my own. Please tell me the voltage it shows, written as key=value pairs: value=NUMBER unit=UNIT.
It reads value=5.5 unit=V
